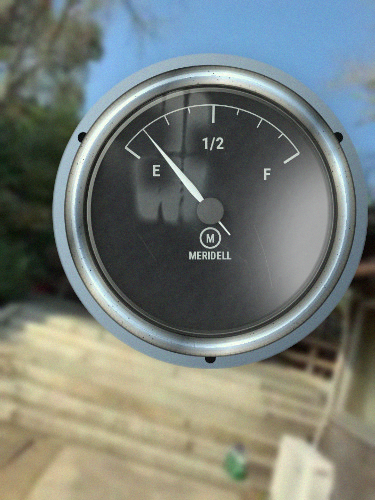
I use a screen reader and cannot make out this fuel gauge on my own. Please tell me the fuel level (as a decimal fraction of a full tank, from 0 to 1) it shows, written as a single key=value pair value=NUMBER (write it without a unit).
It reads value=0.125
